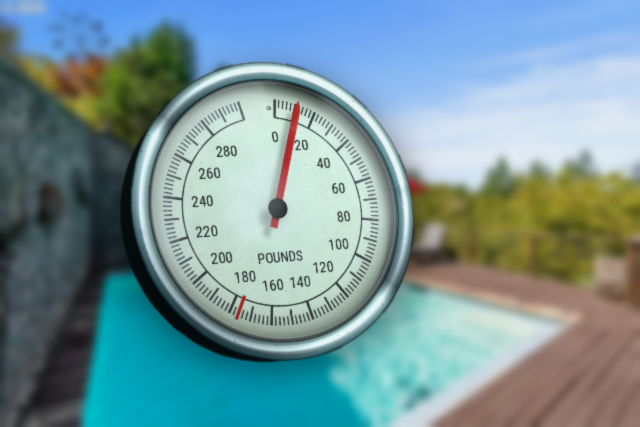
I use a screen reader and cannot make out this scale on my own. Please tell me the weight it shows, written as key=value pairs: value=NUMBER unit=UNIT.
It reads value=10 unit=lb
